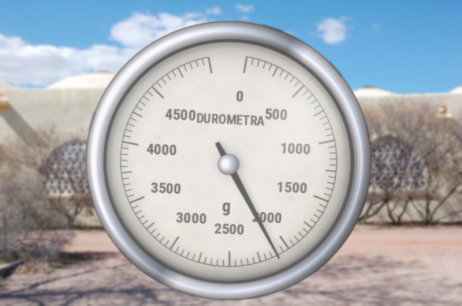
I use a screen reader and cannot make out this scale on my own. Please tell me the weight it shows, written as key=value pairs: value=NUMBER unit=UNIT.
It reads value=2100 unit=g
